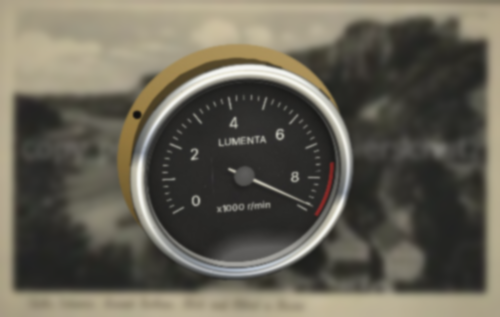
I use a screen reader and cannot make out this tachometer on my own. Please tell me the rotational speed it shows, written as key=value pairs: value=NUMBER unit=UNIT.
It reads value=8800 unit=rpm
